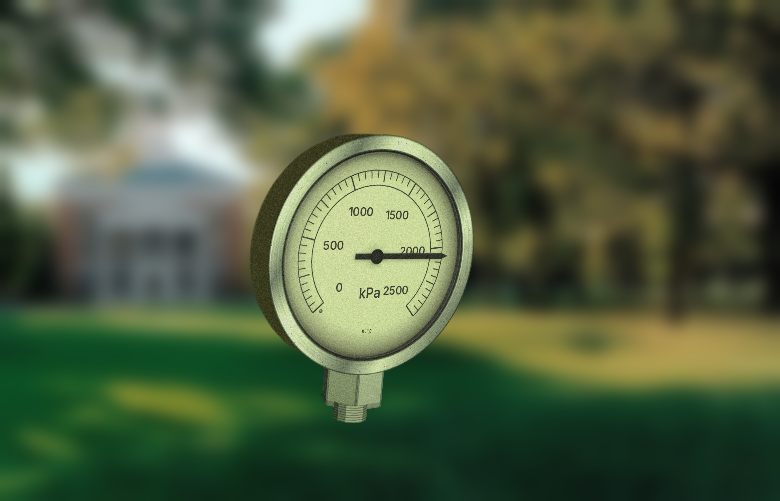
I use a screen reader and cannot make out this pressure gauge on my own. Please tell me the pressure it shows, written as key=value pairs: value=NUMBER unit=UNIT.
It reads value=2050 unit=kPa
